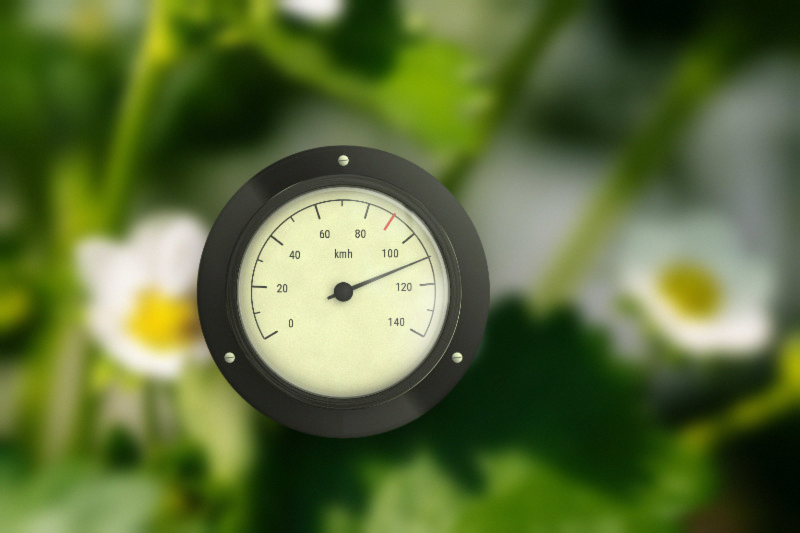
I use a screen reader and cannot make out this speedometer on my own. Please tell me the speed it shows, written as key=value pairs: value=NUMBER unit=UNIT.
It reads value=110 unit=km/h
